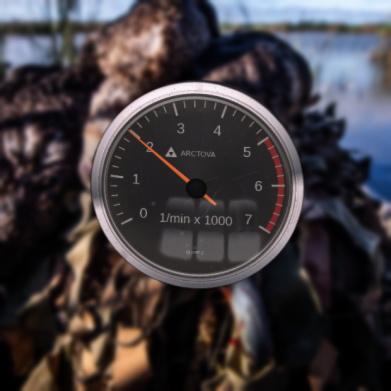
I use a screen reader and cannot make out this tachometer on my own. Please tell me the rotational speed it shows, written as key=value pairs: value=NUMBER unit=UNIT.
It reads value=2000 unit=rpm
